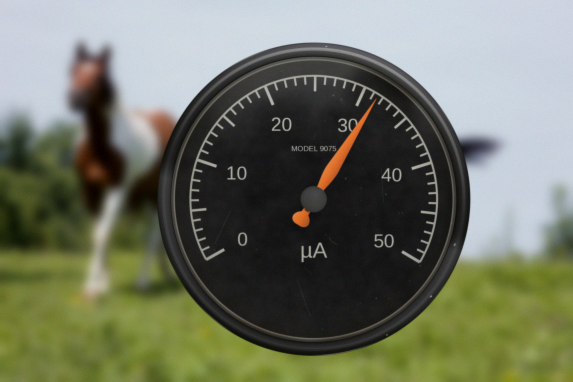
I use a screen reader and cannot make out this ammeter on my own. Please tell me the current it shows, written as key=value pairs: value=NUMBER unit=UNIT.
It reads value=31.5 unit=µA
